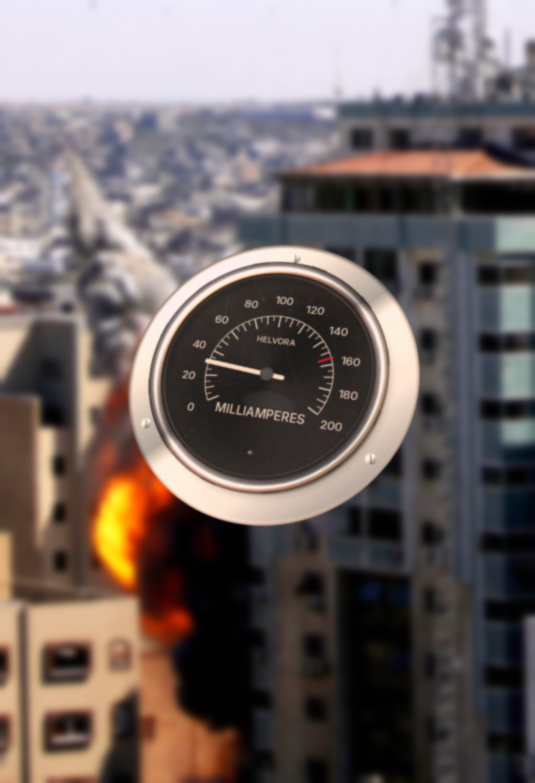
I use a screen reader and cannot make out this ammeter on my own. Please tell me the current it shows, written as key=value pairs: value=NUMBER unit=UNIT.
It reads value=30 unit=mA
